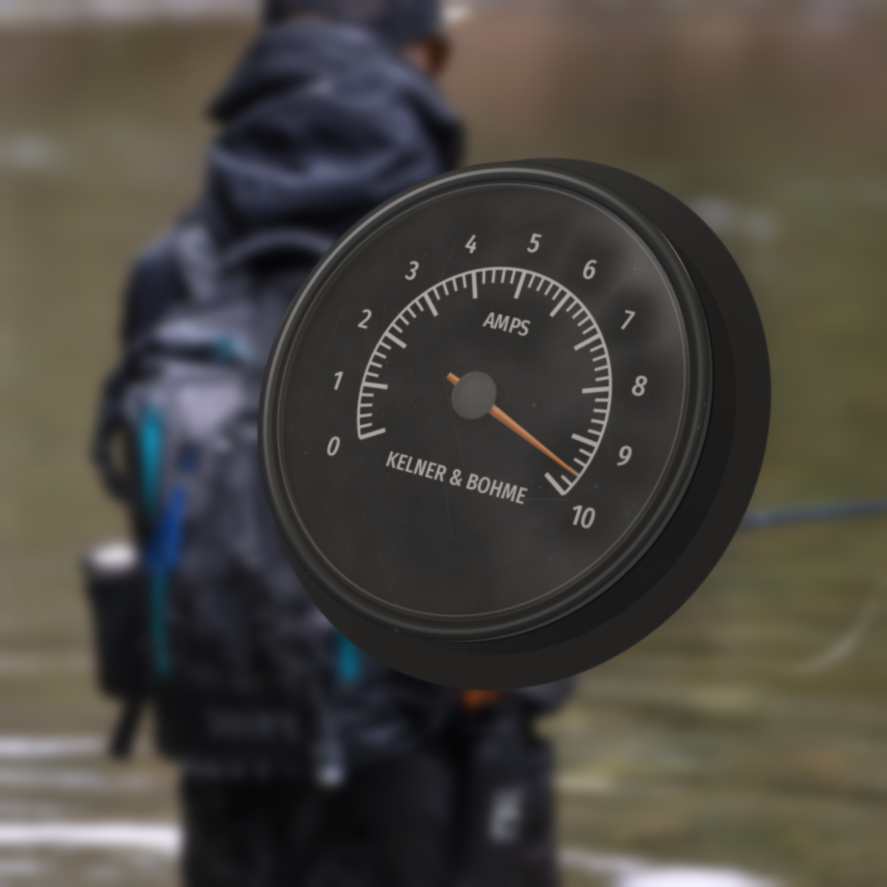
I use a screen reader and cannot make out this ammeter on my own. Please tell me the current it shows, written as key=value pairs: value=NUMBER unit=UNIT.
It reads value=9.6 unit=A
